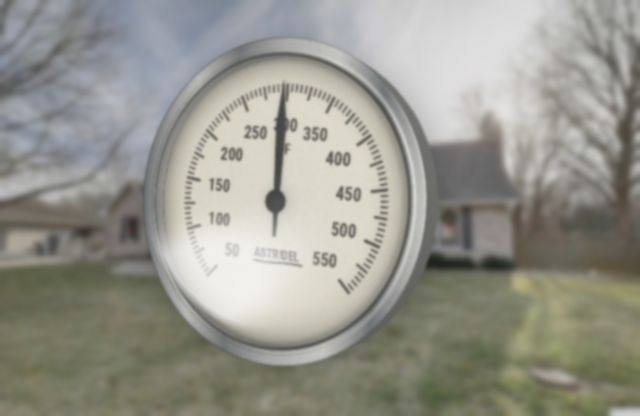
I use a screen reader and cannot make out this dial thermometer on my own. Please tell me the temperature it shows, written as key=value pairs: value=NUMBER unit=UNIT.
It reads value=300 unit=°F
